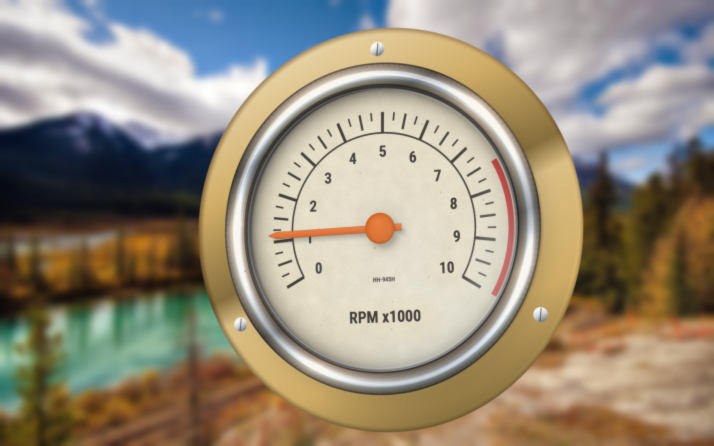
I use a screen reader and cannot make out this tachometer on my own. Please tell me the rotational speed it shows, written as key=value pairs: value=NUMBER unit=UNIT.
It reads value=1125 unit=rpm
